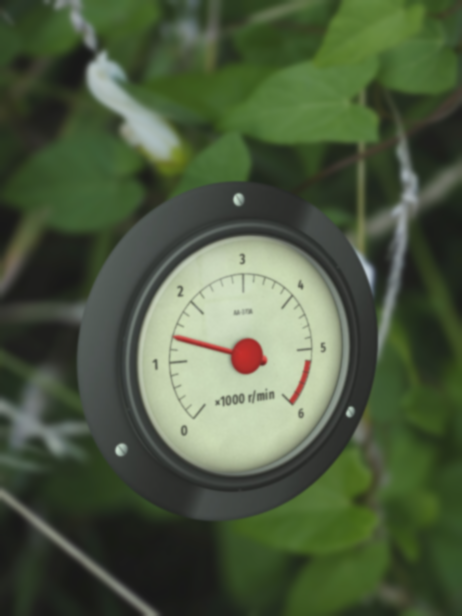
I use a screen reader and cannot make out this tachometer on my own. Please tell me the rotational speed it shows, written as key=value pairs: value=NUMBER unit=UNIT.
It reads value=1400 unit=rpm
